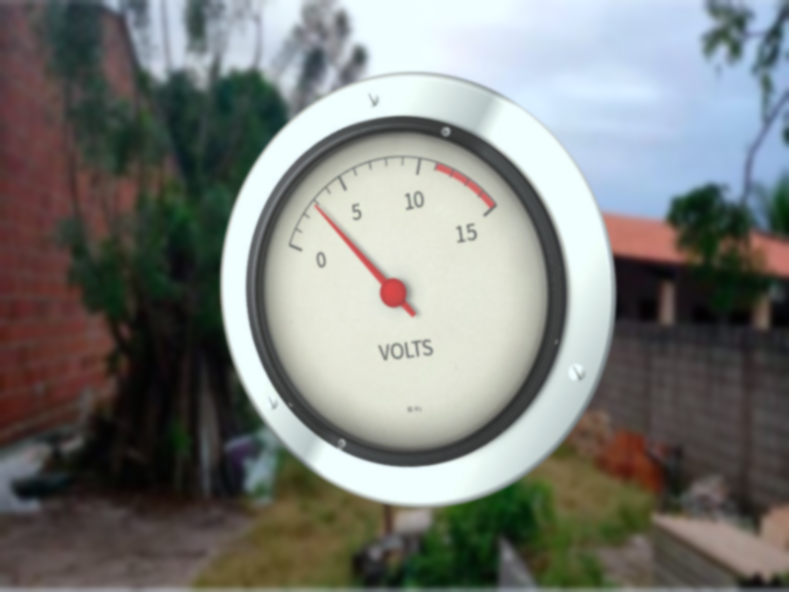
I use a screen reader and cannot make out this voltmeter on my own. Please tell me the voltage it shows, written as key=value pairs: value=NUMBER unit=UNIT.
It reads value=3 unit=V
